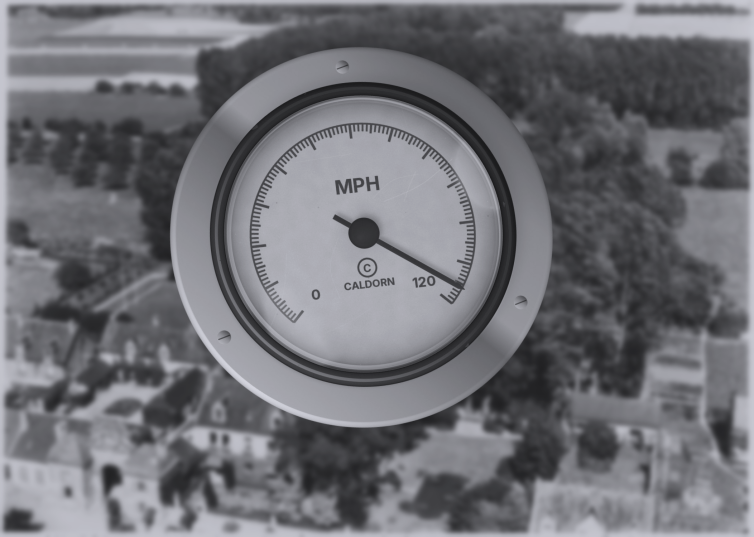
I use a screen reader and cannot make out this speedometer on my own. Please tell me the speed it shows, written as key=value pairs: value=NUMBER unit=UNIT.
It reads value=116 unit=mph
